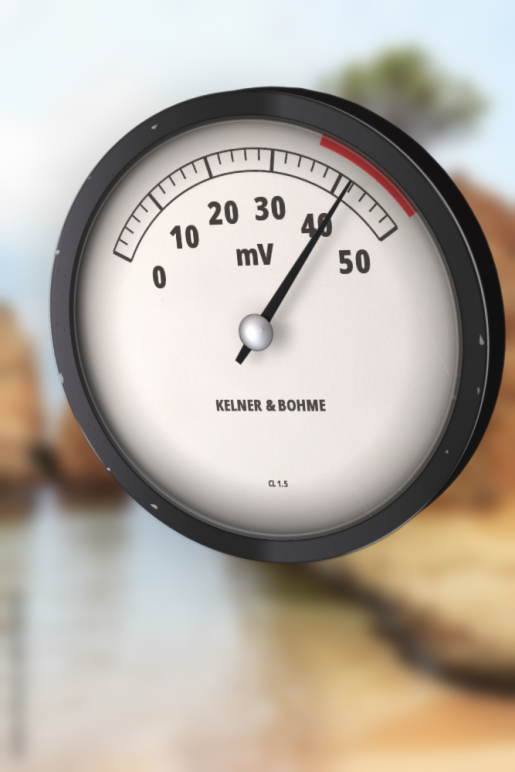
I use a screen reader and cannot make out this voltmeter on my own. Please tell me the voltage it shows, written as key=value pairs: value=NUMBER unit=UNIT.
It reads value=42 unit=mV
